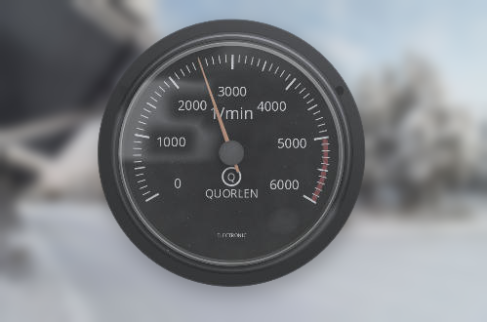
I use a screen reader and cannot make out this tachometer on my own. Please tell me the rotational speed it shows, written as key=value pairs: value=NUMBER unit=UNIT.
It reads value=2500 unit=rpm
